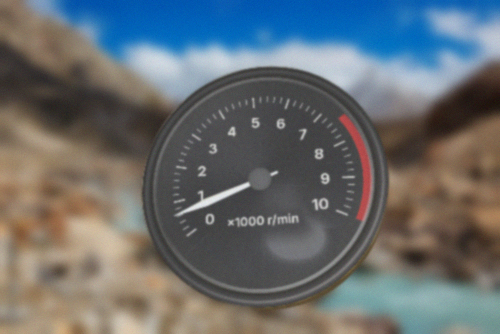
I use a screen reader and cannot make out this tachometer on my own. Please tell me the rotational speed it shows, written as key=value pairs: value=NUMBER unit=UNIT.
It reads value=600 unit=rpm
